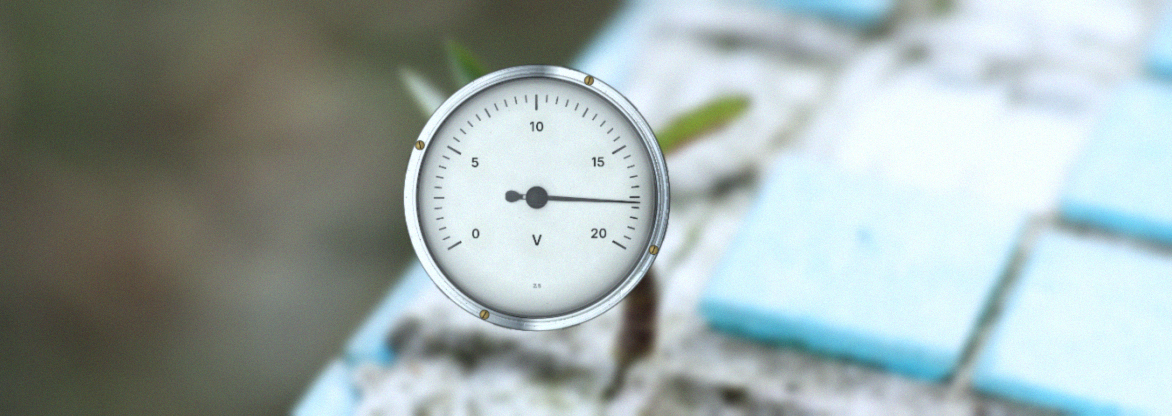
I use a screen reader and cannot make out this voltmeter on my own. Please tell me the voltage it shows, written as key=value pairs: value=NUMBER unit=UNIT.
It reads value=17.75 unit=V
